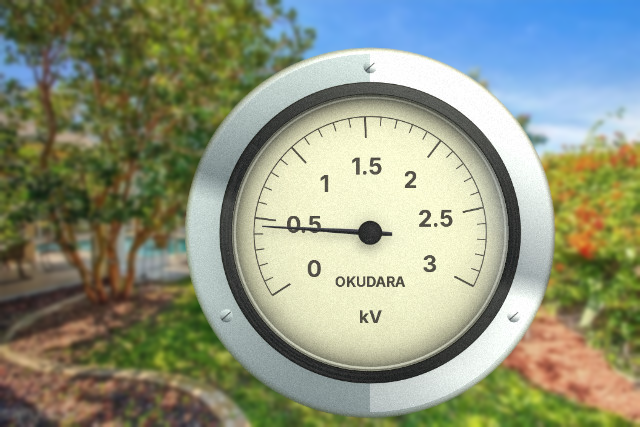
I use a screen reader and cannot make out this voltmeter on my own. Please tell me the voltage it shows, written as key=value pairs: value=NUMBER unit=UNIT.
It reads value=0.45 unit=kV
